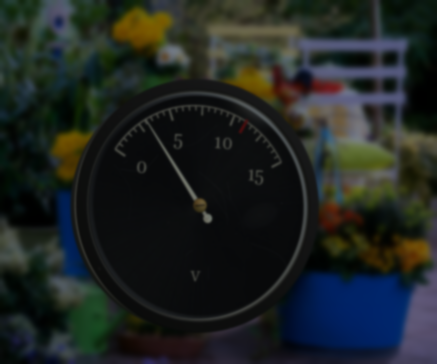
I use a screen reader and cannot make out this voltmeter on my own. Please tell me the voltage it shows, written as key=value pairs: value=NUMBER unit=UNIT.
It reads value=3 unit=V
